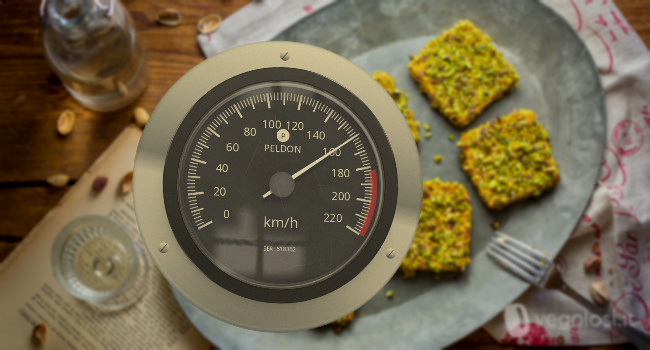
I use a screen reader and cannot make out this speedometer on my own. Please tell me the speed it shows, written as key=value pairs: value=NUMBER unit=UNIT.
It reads value=160 unit=km/h
